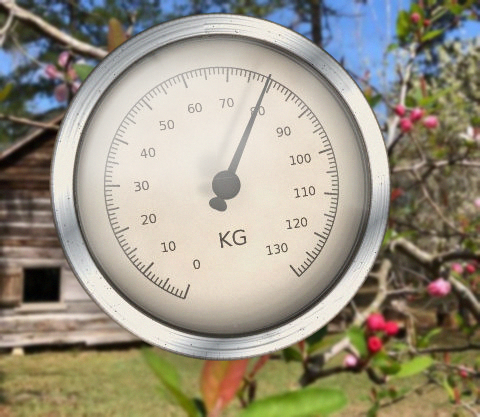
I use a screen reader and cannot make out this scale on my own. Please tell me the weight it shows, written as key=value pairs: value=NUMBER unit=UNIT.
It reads value=79 unit=kg
